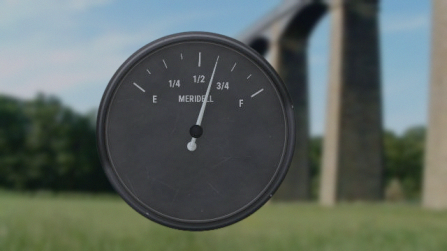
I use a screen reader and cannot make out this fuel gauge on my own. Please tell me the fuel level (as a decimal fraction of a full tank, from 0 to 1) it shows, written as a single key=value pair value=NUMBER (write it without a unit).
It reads value=0.625
